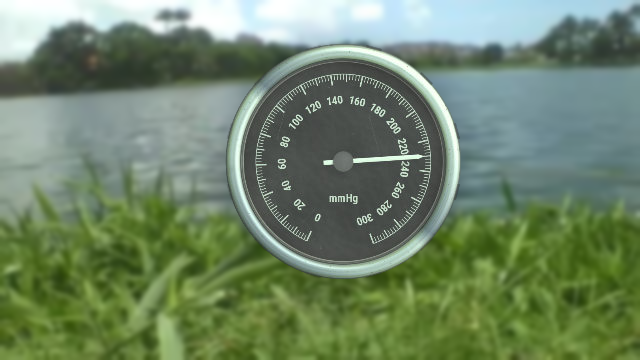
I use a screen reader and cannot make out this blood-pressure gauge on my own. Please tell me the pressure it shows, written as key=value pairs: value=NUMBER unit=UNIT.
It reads value=230 unit=mmHg
